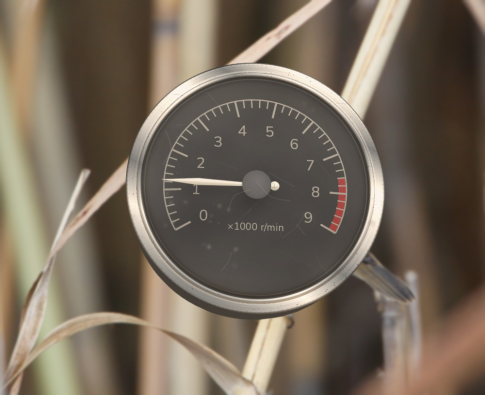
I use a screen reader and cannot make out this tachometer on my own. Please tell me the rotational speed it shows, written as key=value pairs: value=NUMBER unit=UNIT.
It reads value=1200 unit=rpm
